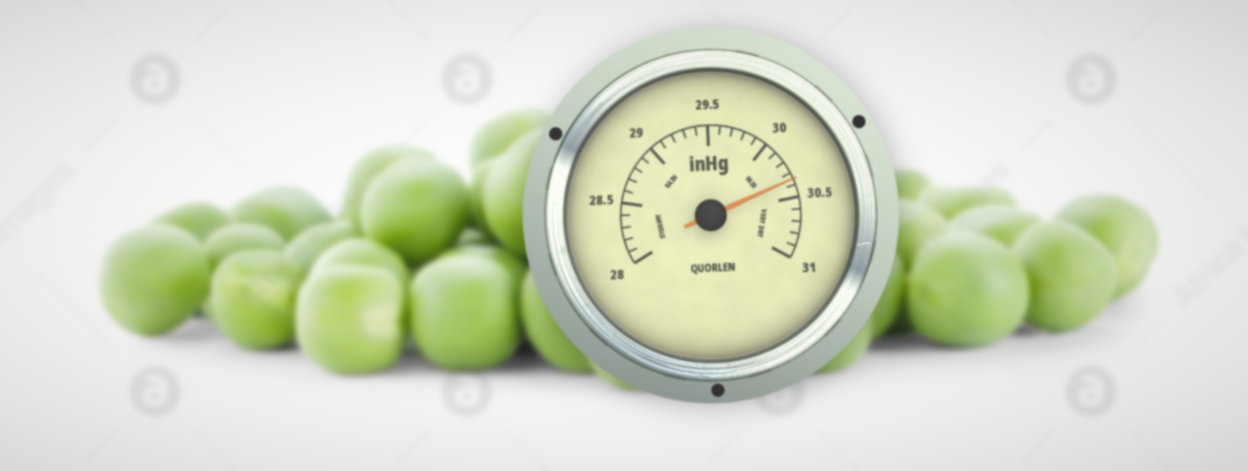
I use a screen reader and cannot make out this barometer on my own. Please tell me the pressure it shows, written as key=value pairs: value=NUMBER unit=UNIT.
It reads value=30.35 unit=inHg
